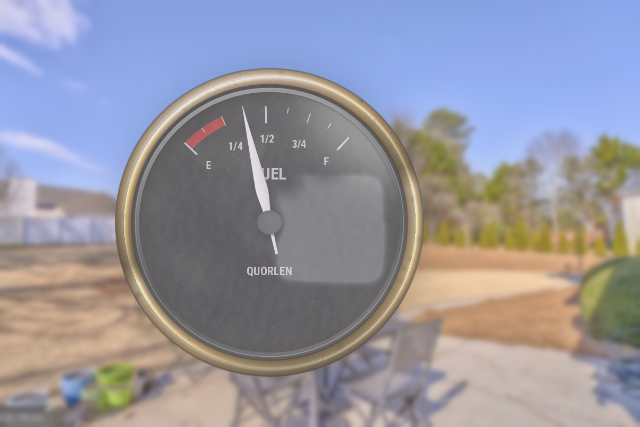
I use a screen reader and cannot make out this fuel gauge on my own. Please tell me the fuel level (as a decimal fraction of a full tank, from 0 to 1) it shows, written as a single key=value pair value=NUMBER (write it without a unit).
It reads value=0.375
